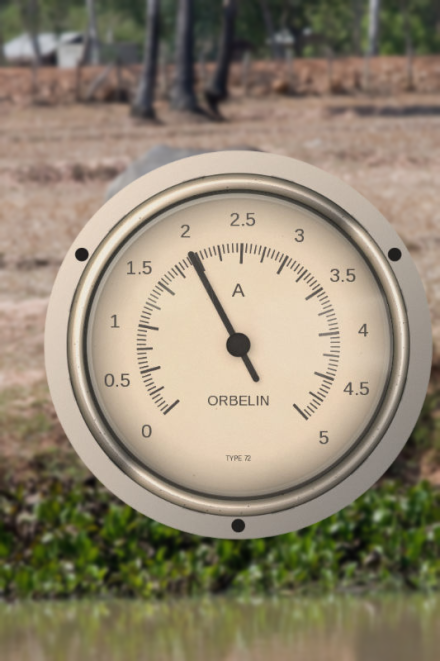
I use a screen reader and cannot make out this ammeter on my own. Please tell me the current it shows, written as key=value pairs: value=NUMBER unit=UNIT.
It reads value=1.95 unit=A
